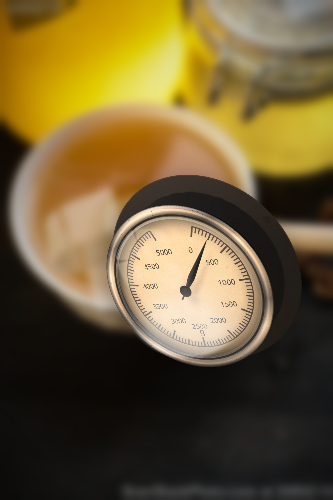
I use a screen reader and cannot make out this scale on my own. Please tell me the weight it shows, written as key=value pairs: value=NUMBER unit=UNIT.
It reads value=250 unit=g
